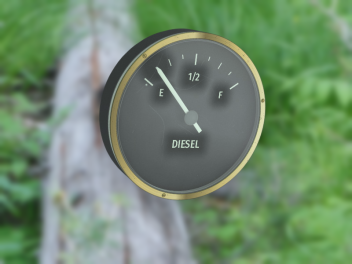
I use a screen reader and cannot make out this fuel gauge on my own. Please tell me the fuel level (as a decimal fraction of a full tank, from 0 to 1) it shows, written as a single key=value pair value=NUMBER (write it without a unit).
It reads value=0.125
